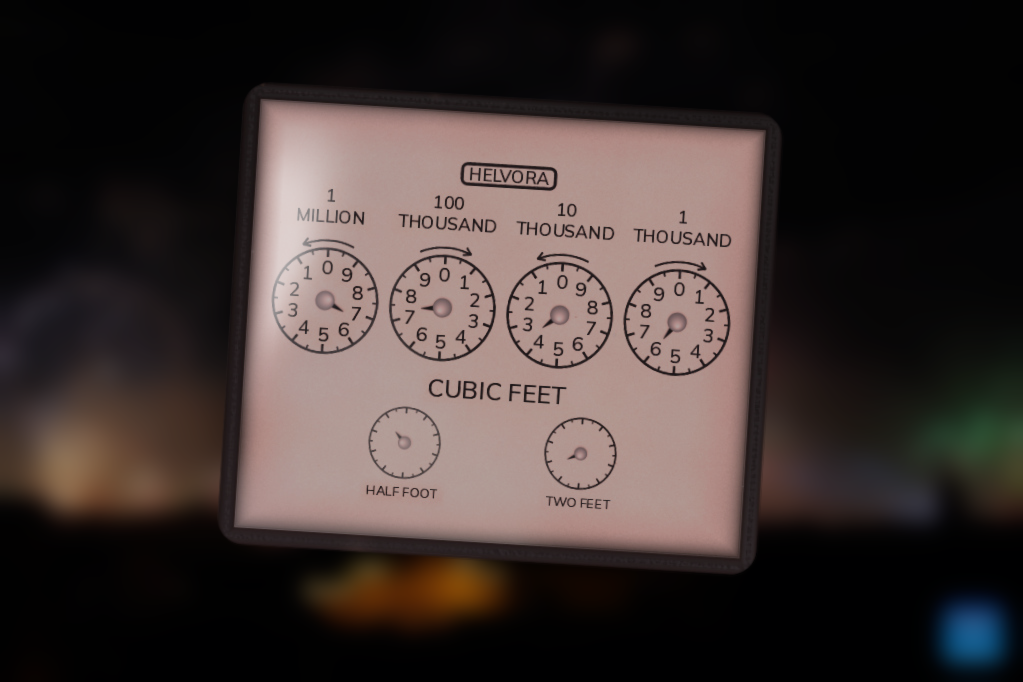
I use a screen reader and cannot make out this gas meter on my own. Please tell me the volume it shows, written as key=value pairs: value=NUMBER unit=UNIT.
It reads value=673600 unit=ft³
